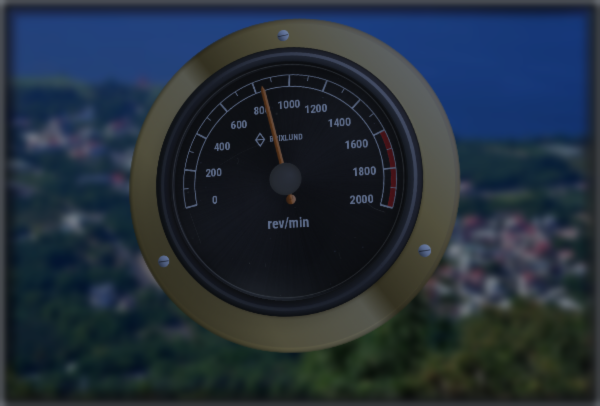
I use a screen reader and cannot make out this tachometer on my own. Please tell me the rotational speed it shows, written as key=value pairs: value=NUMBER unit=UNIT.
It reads value=850 unit=rpm
